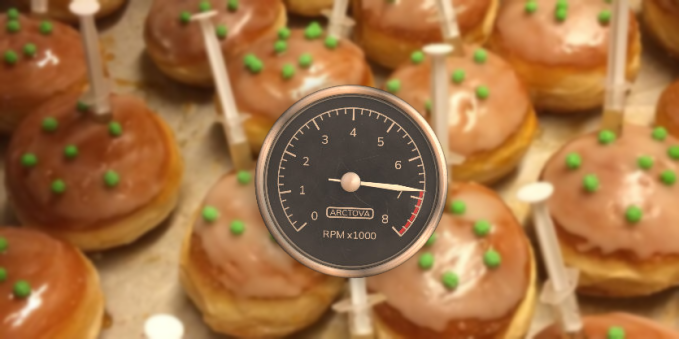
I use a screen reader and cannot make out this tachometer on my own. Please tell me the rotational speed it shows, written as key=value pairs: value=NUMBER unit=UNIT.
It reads value=6800 unit=rpm
